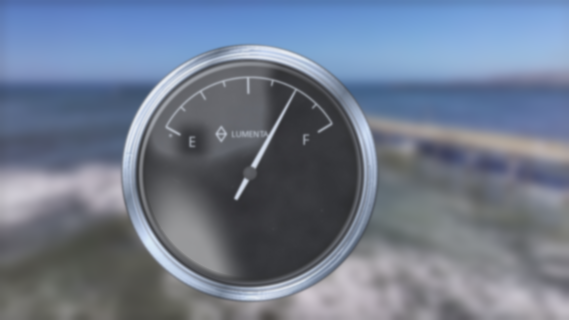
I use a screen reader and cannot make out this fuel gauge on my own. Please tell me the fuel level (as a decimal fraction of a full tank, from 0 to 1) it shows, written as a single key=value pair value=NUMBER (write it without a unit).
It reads value=0.75
